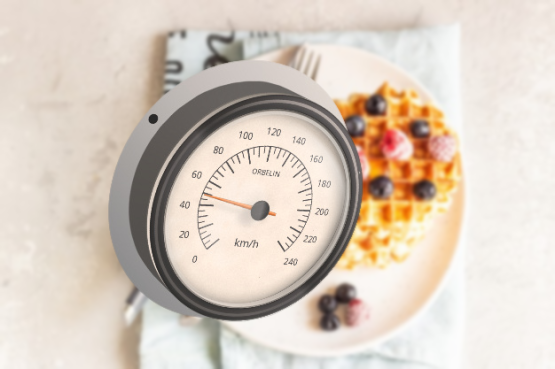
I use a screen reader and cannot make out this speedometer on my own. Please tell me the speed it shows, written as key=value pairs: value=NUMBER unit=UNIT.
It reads value=50 unit=km/h
